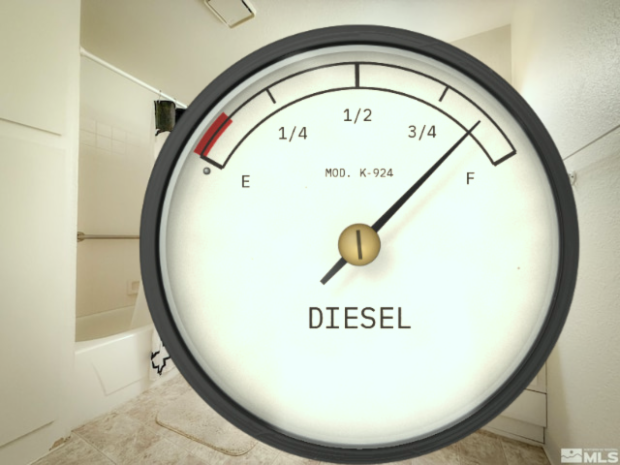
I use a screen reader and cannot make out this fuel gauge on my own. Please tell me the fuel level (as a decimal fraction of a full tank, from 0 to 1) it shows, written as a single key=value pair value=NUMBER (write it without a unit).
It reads value=0.875
